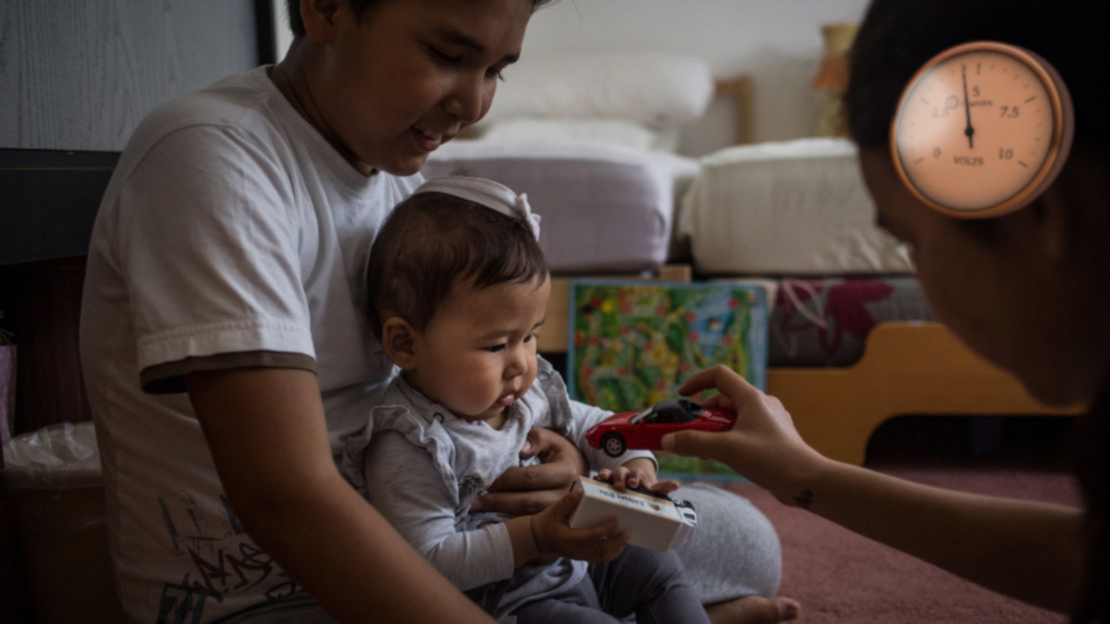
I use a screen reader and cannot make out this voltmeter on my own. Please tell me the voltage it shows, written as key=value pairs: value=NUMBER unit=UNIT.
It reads value=4.5 unit=V
